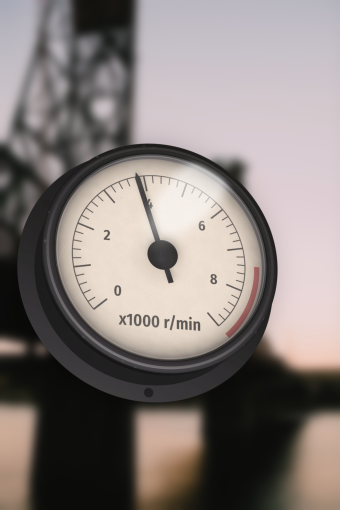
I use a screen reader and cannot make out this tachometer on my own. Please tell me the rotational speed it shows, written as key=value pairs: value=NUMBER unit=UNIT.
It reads value=3800 unit=rpm
